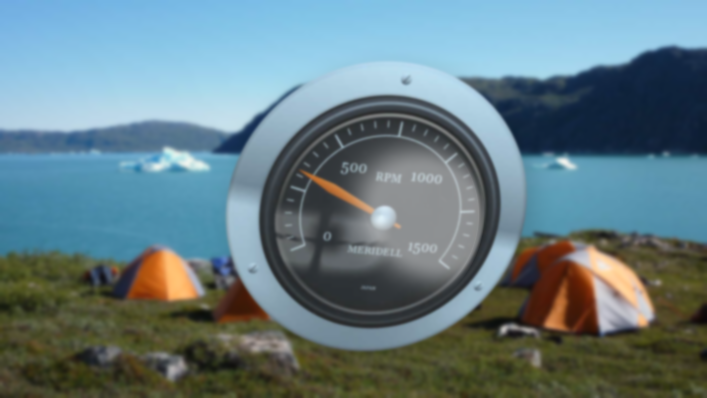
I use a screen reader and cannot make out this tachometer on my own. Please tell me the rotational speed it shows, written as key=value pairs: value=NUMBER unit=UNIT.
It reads value=325 unit=rpm
